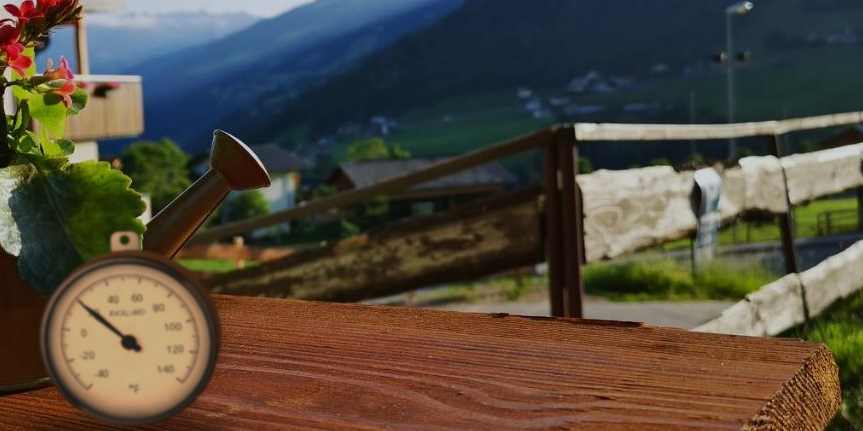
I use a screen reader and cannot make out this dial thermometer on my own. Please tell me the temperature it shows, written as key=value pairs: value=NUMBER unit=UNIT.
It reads value=20 unit=°F
